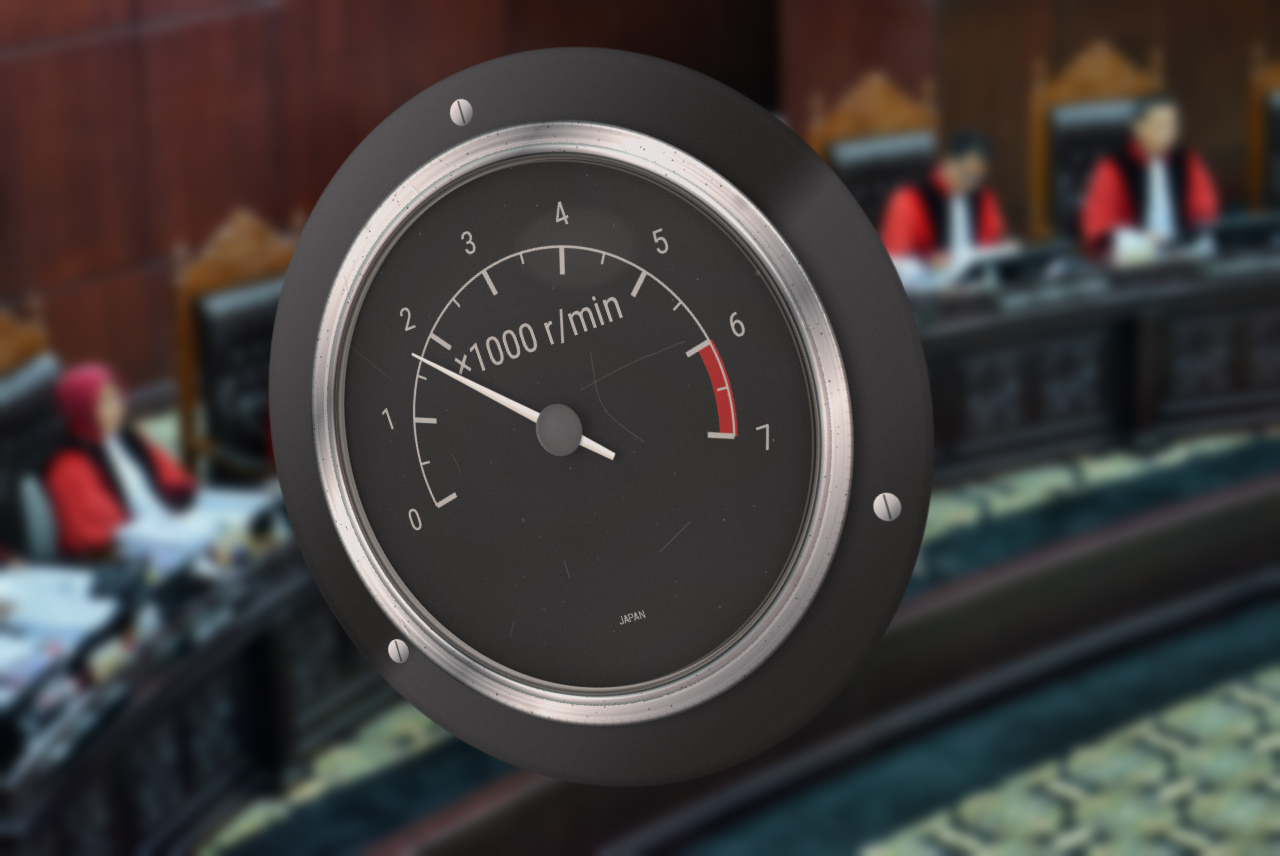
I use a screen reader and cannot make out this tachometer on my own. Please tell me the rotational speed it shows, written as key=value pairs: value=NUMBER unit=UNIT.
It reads value=1750 unit=rpm
